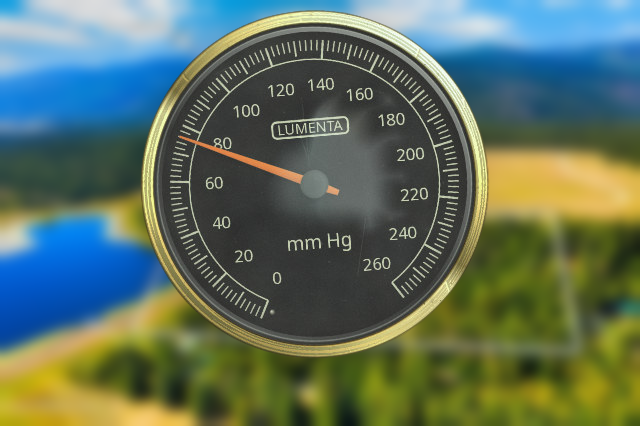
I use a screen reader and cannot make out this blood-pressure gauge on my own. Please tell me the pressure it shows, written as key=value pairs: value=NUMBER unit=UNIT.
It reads value=76 unit=mmHg
